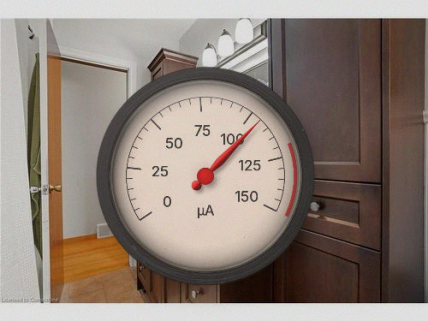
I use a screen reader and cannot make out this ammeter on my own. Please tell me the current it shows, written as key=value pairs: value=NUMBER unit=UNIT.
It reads value=105 unit=µA
